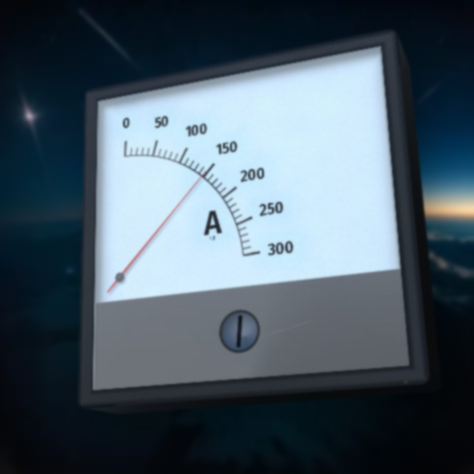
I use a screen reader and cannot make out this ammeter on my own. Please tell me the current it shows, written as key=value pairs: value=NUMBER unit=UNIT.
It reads value=150 unit=A
